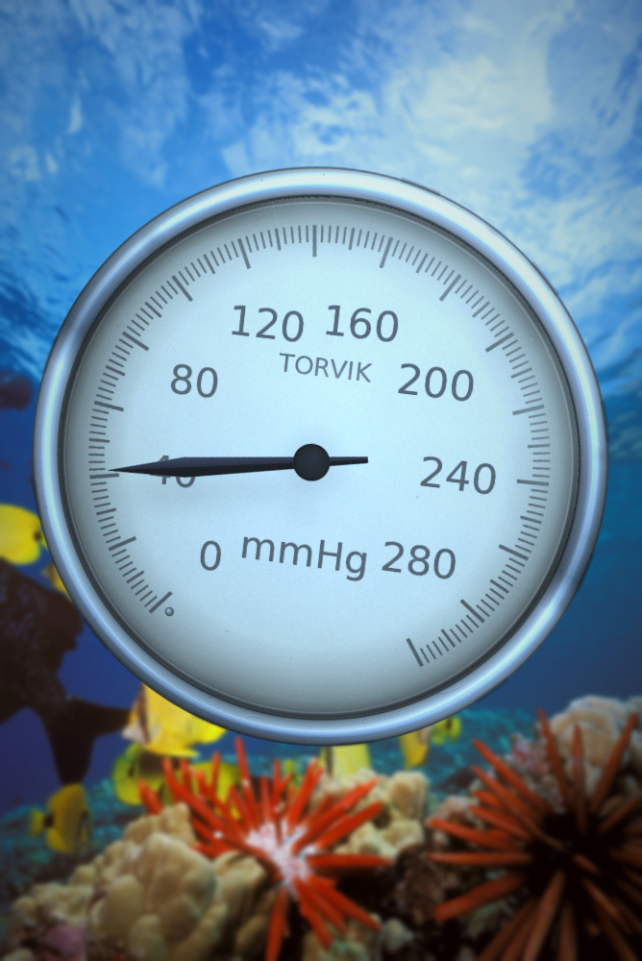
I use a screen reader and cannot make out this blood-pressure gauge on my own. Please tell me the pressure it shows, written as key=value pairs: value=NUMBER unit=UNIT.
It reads value=42 unit=mmHg
